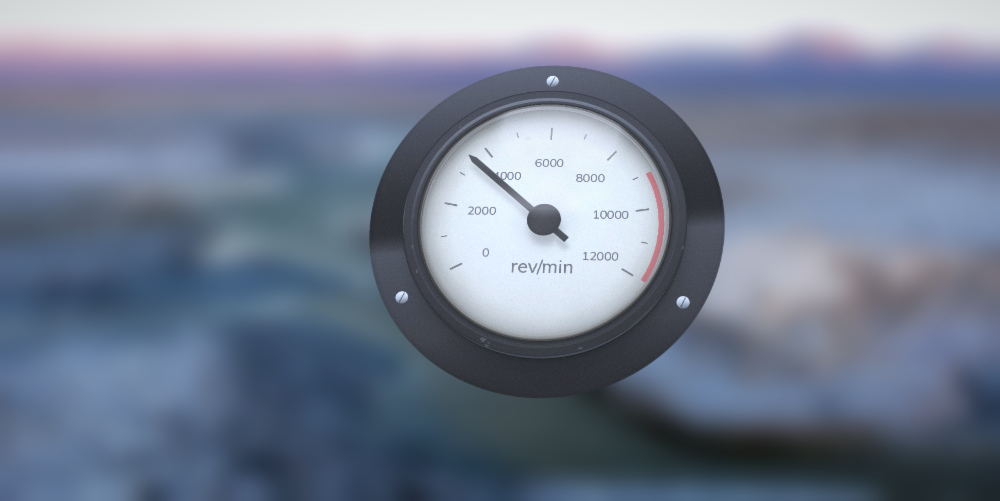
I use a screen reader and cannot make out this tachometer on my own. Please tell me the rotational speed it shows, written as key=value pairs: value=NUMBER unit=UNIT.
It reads value=3500 unit=rpm
